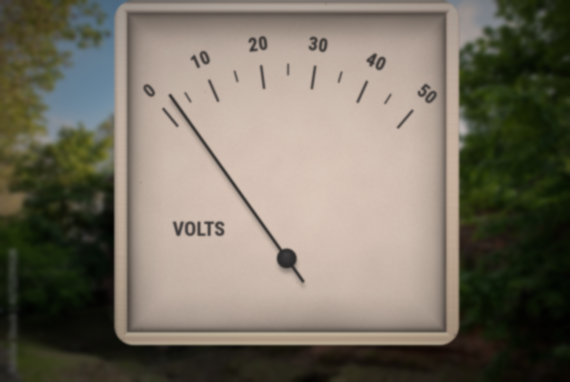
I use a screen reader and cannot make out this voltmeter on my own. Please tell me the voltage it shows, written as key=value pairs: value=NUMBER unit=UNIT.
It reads value=2.5 unit=V
